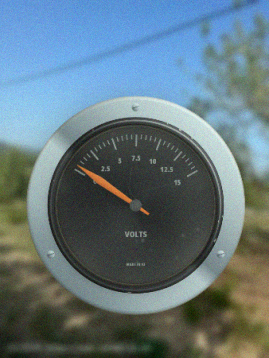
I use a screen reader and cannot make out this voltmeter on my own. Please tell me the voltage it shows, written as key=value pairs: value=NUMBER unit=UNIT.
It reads value=0.5 unit=V
